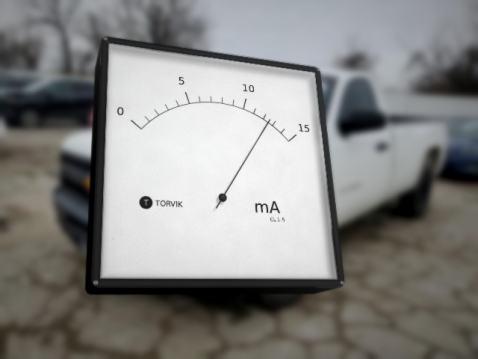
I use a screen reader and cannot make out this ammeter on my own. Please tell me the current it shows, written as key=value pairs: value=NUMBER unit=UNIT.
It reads value=12.5 unit=mA
